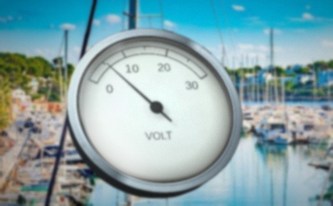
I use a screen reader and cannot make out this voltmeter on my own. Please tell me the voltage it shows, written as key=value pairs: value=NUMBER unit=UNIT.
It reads value=5 unit=V
